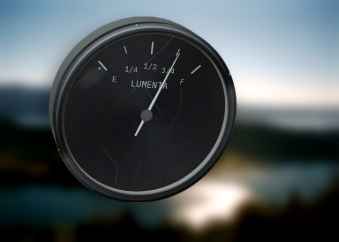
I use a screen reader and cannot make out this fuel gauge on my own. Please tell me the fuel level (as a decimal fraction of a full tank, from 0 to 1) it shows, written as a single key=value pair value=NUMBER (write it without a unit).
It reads value=0.75
